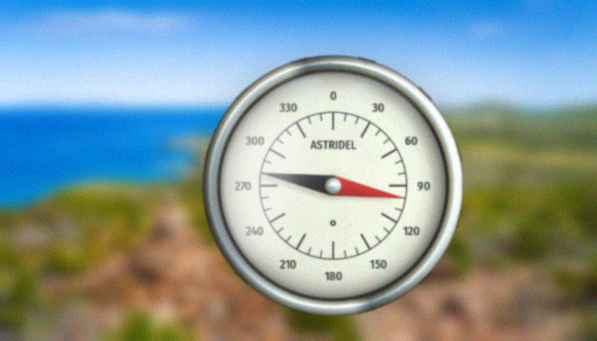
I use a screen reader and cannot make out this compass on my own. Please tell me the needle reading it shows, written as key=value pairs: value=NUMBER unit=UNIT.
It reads value=100 unit=°
